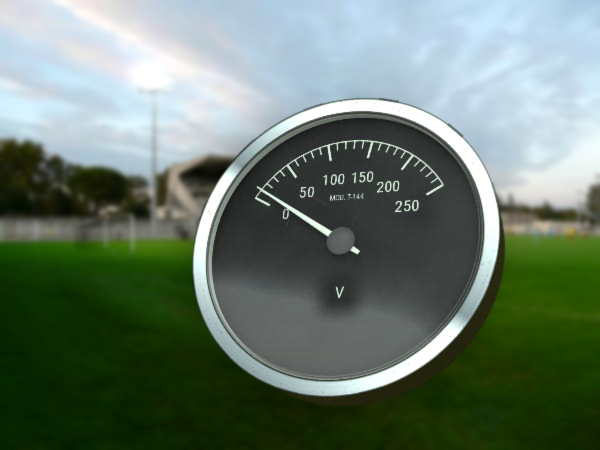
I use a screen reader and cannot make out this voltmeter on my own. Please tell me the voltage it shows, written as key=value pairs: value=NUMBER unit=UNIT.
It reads value=10 unit=V
